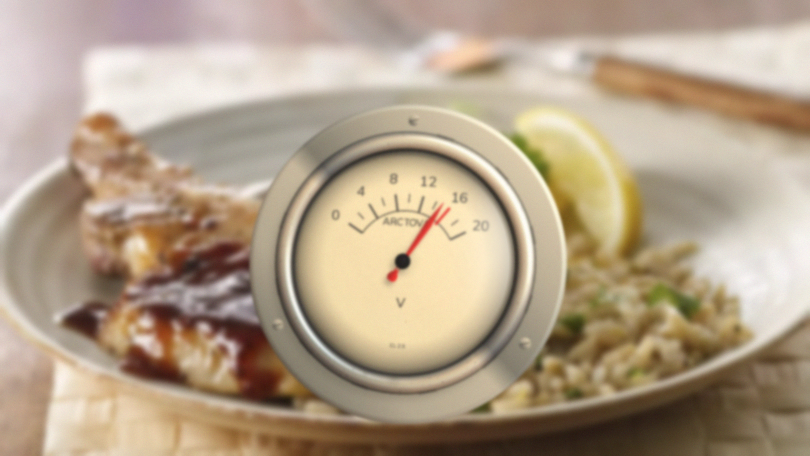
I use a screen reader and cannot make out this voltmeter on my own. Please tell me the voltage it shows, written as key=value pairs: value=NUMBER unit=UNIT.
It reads value=15 unit=V
